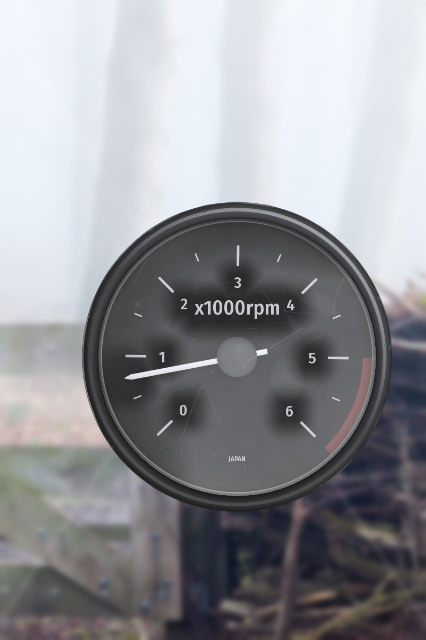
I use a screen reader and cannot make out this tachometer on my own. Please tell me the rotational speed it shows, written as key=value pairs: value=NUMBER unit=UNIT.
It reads value=750 unit=rpm
